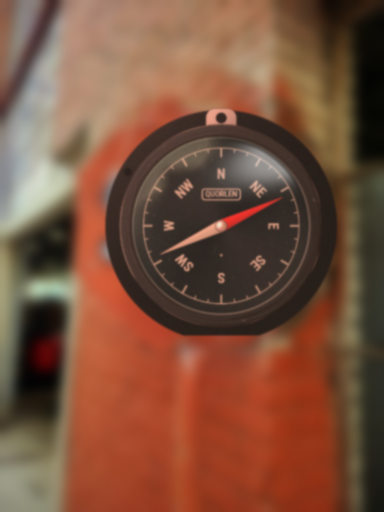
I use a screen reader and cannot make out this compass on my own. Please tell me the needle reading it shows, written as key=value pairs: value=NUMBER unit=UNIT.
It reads value=65 unit=°
